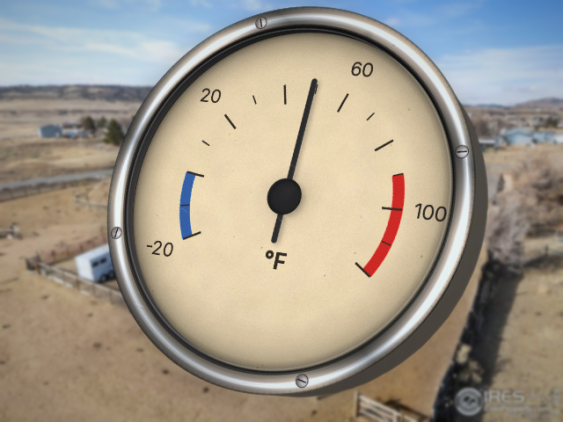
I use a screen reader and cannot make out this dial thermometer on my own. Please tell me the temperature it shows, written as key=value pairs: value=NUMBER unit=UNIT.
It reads value=50 unit=°F
